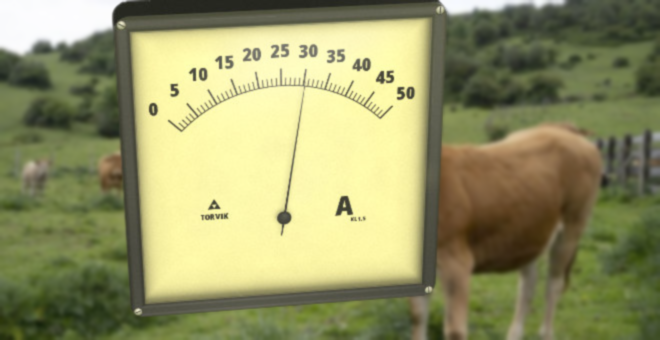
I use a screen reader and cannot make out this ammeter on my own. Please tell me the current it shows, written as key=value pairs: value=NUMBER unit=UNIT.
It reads value=30 unit=A
